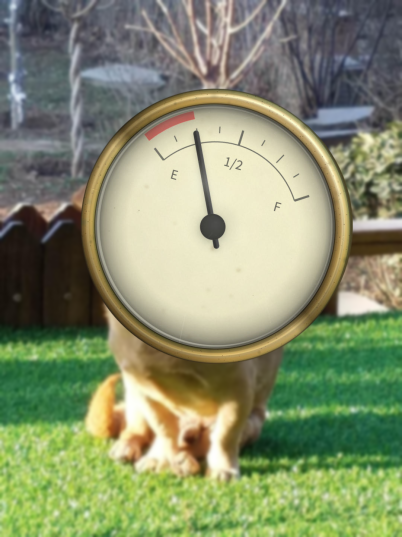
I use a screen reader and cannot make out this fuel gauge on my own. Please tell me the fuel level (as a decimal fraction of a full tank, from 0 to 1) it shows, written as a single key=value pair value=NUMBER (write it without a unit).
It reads value=0.25
